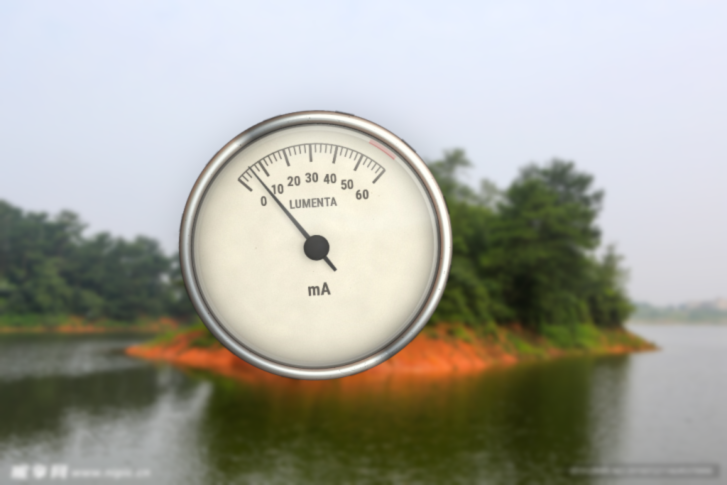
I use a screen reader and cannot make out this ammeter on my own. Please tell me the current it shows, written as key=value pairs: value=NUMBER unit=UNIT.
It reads value=6 unit=mA
